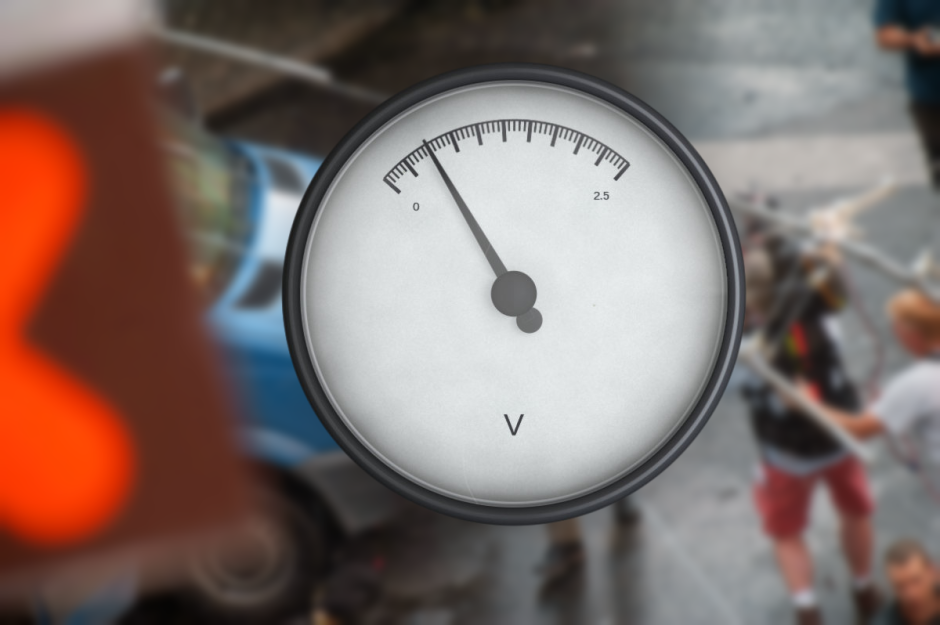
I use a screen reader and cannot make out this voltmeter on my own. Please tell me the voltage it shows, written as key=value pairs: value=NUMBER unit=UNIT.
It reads value=0.5 unit=V
